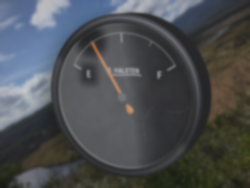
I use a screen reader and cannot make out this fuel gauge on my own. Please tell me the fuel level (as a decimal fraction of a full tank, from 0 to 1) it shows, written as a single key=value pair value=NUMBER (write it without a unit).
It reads value=0.25
